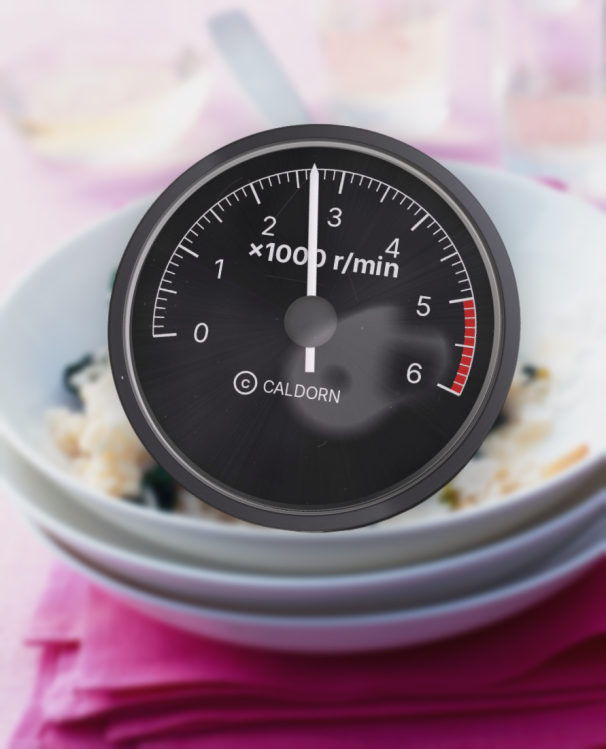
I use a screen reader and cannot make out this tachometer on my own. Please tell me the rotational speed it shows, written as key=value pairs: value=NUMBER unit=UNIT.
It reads value=2700 unit=rpm
